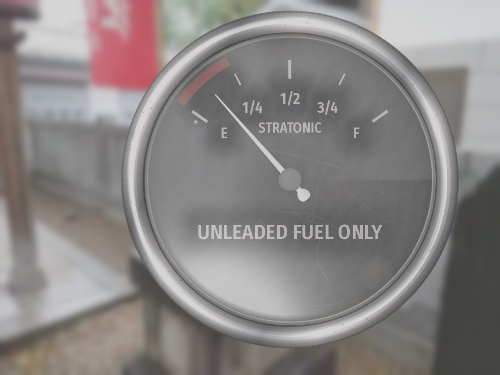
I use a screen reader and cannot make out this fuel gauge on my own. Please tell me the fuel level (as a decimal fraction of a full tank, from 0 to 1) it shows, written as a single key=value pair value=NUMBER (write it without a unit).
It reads value=0.125
